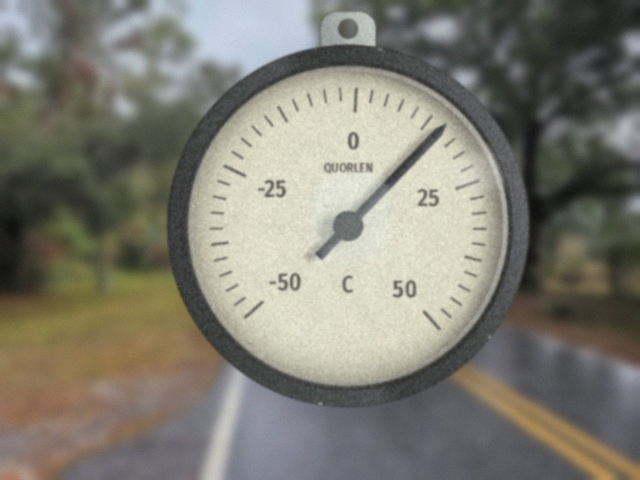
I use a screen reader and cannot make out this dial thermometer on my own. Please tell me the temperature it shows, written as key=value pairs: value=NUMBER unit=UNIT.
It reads value=15 unit=°C
